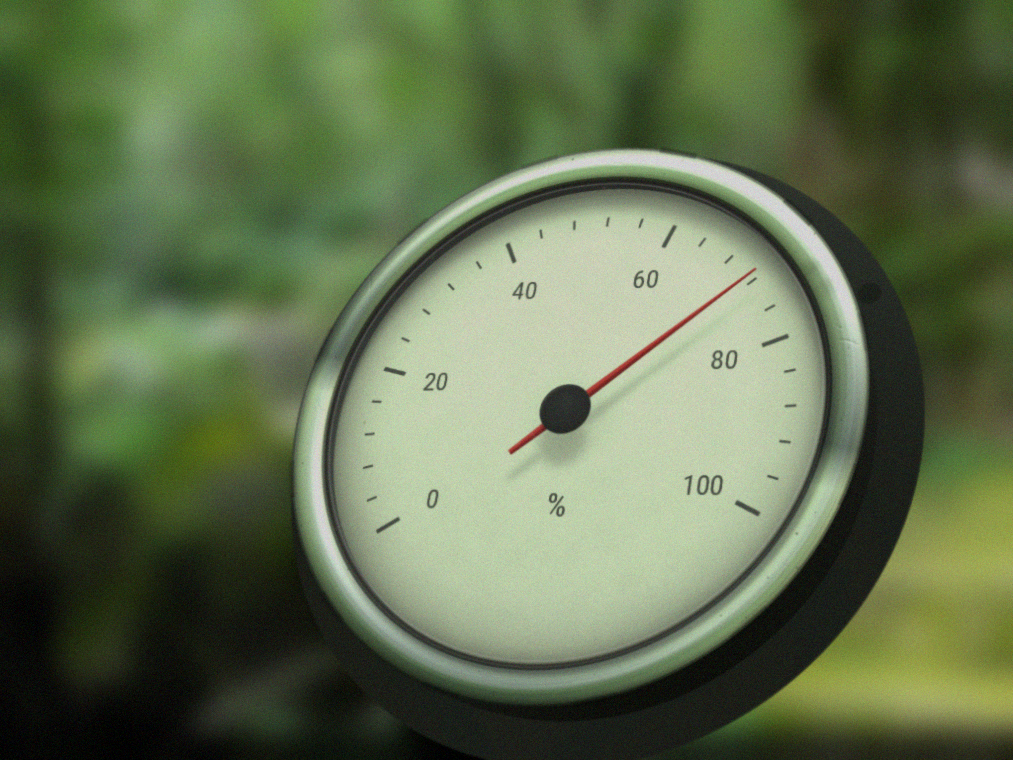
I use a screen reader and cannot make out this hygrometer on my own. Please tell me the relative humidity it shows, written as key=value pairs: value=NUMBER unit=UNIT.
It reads value=72 unit=%
